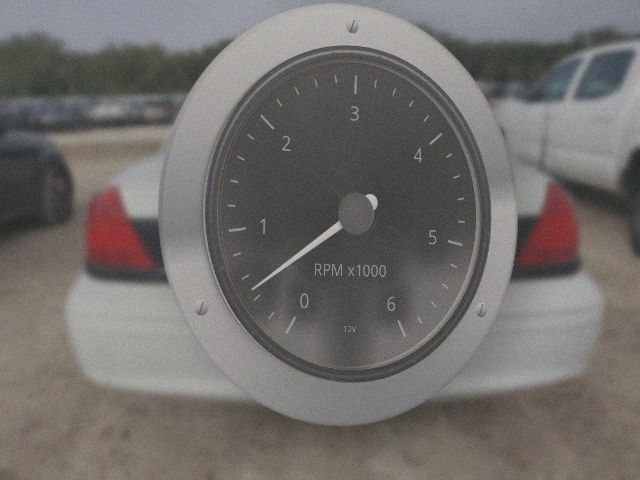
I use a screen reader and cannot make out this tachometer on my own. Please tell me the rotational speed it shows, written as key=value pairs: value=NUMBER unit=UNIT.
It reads value=500 unit=rpm
